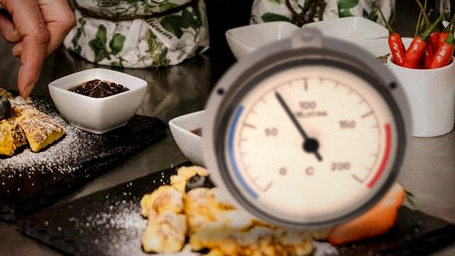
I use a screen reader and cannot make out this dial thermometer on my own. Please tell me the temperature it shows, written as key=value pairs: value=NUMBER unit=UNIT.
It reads value=80 unit=°C
